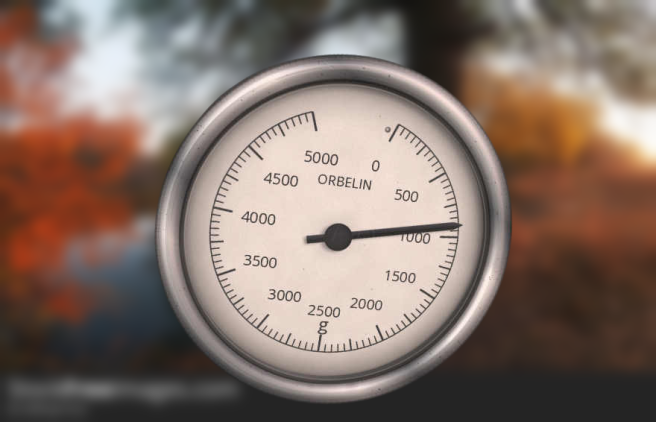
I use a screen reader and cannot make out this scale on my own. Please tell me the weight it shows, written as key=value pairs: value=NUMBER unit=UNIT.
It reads value=900 unit=g
